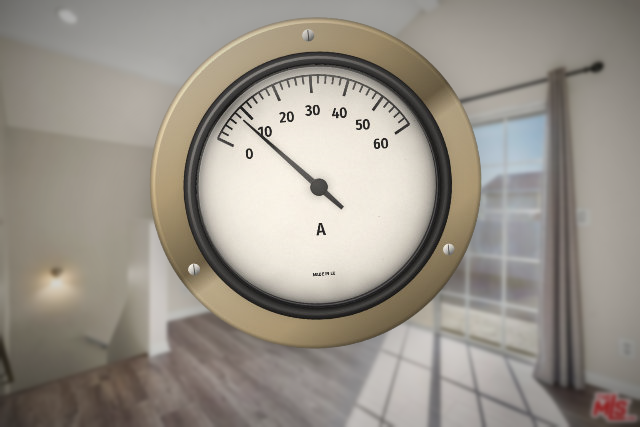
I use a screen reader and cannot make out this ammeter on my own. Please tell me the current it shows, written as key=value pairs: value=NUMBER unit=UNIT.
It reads value=8 unit=A
